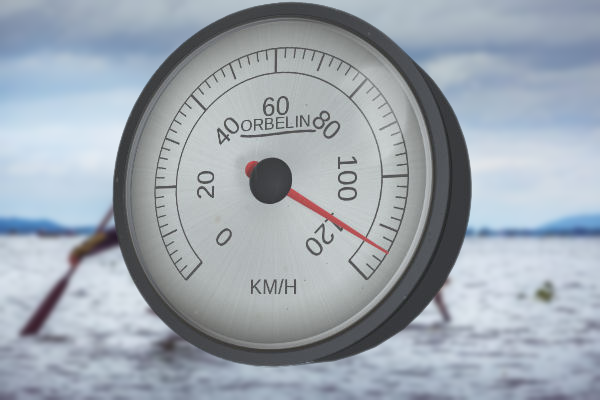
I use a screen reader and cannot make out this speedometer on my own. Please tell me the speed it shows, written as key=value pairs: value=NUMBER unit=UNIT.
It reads value=114 unit=km/h
